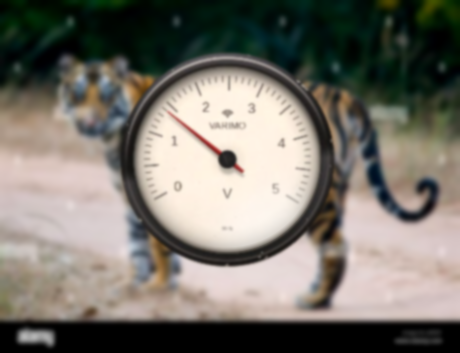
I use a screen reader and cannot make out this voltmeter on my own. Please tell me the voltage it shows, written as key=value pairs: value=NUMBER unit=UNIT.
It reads value=1.4 unit=V
